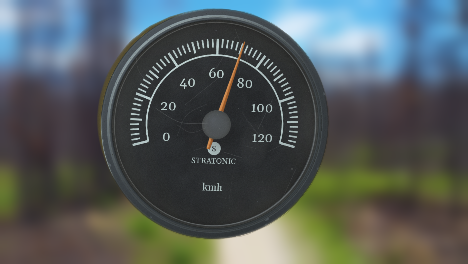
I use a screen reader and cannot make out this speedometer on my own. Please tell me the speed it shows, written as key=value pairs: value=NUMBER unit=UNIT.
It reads value=70 unit=km/h
